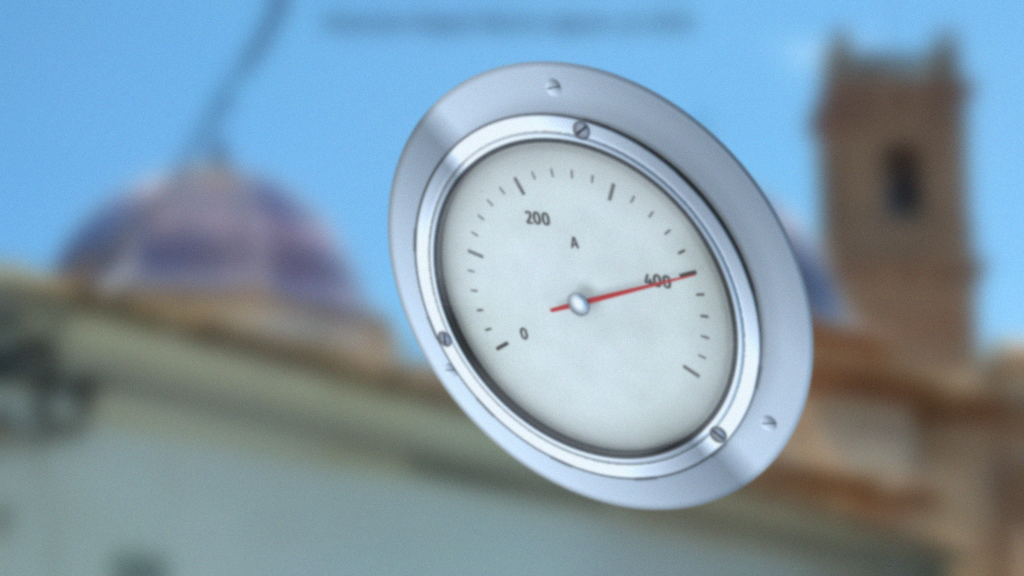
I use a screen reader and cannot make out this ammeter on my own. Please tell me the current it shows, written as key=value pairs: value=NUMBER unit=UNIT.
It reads value=400 unit=A
